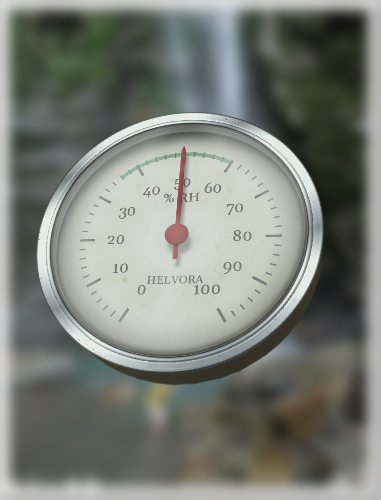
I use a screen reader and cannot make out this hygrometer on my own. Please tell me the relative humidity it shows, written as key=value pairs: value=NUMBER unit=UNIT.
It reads value=50 unit=%
